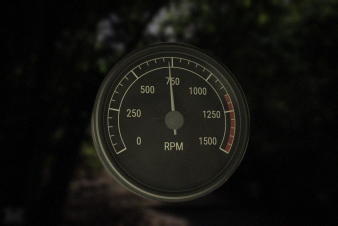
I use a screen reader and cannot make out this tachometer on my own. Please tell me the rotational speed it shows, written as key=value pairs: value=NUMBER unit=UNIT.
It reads value=725 unit=rpm
